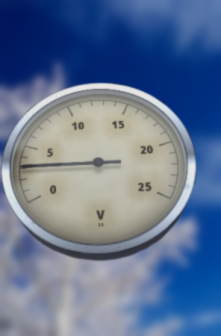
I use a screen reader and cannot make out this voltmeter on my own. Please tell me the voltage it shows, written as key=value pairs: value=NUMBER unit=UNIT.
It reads value=3 unit=V
